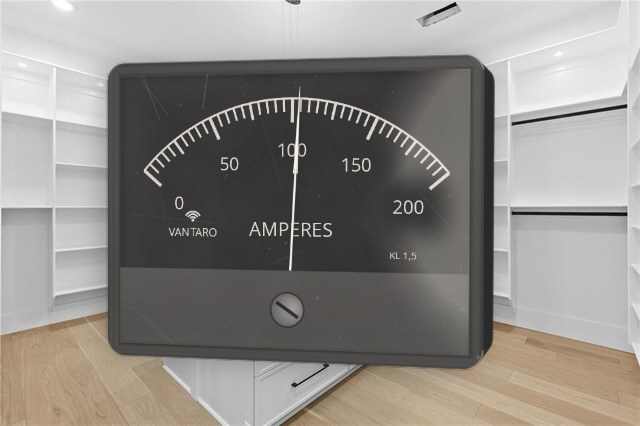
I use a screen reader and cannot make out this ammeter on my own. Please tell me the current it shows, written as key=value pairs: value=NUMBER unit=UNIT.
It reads value=105 unit=A
